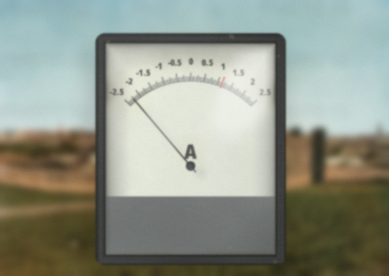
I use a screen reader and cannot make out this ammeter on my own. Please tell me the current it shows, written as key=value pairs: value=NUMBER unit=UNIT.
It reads value=-2.25 unit=A
